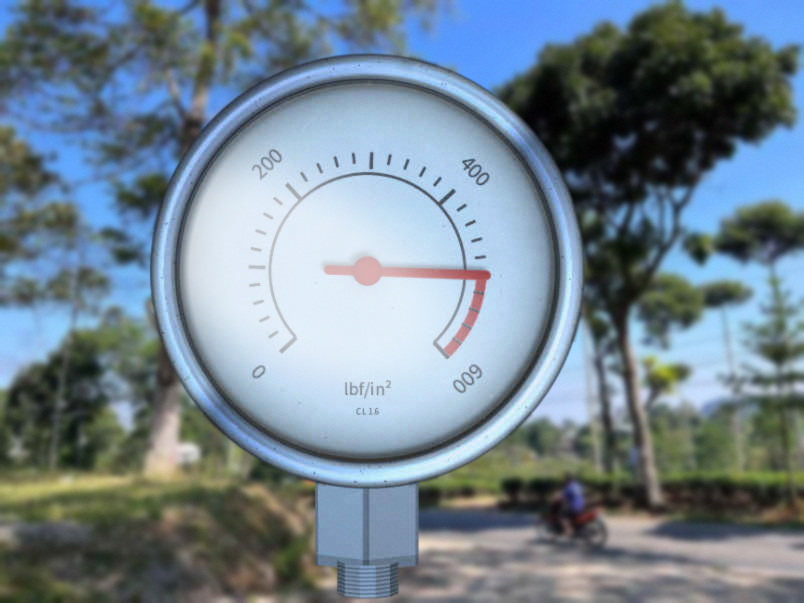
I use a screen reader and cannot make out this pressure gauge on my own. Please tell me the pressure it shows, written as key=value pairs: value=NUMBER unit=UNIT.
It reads value=500 unit=psi
